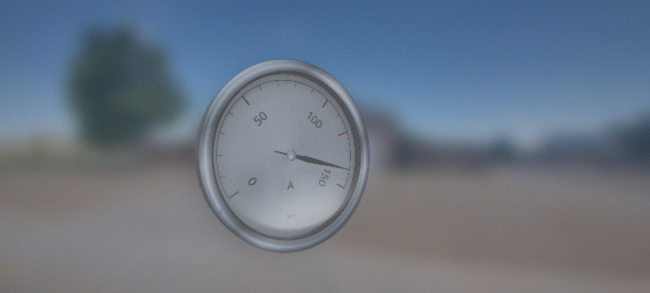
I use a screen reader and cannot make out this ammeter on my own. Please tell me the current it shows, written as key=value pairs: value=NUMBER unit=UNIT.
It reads value=140 unit=A
